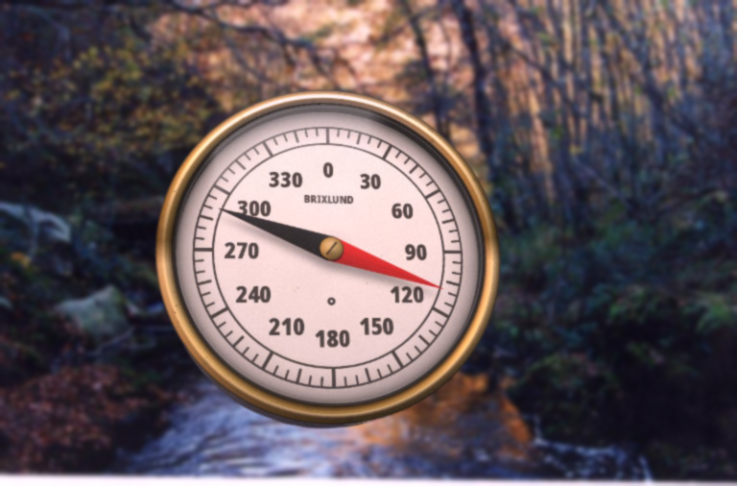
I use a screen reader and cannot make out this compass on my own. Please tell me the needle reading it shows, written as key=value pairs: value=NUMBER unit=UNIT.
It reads value=110 unit=°
